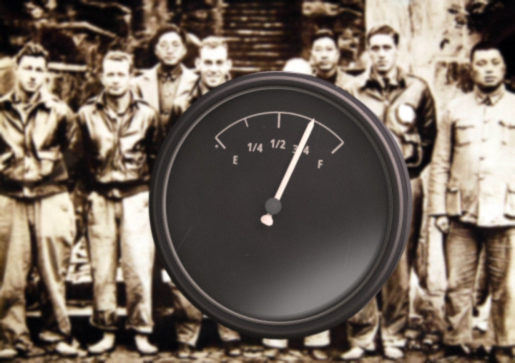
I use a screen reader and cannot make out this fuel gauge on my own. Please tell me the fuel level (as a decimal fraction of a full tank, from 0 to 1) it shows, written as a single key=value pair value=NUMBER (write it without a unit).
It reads value=0.75
